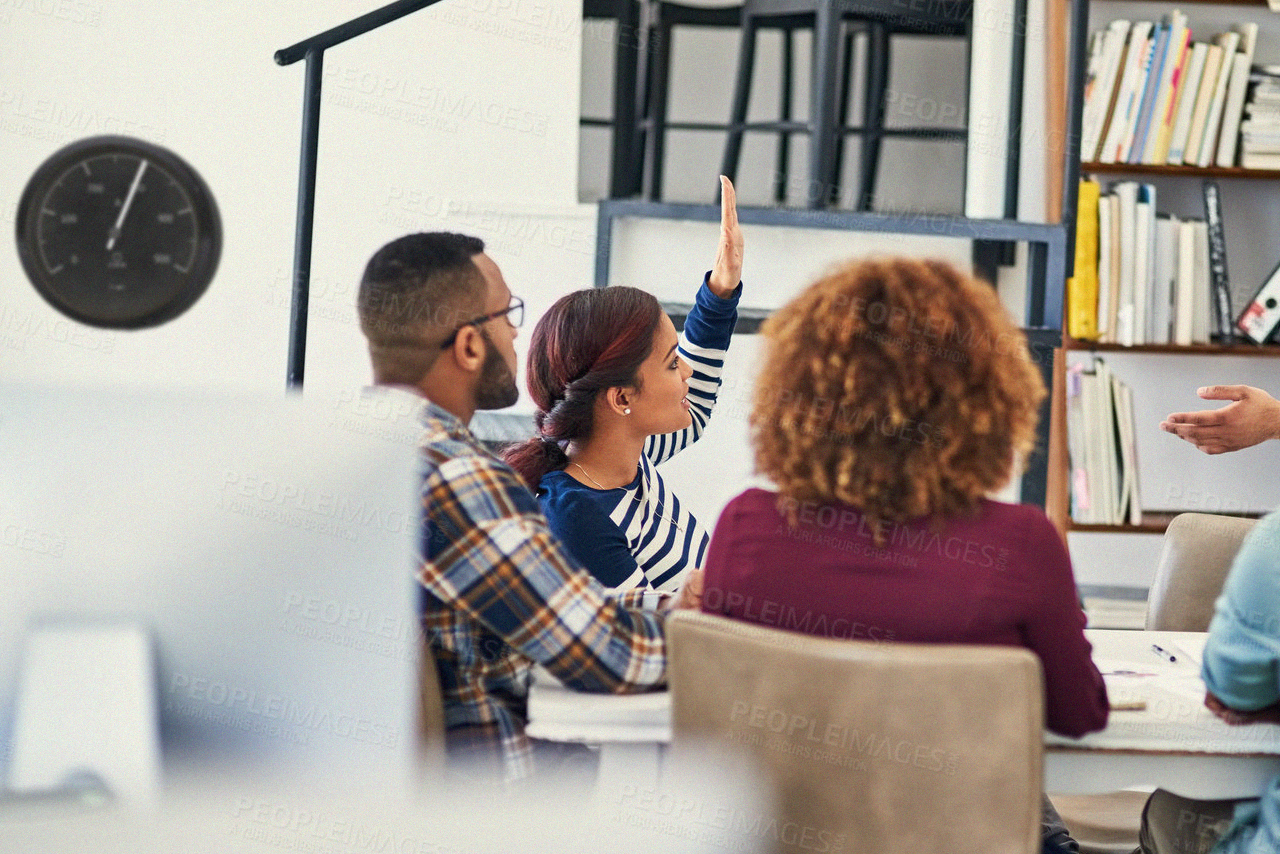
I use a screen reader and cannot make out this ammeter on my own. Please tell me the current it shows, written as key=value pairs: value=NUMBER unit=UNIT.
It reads value=300 unit=A
